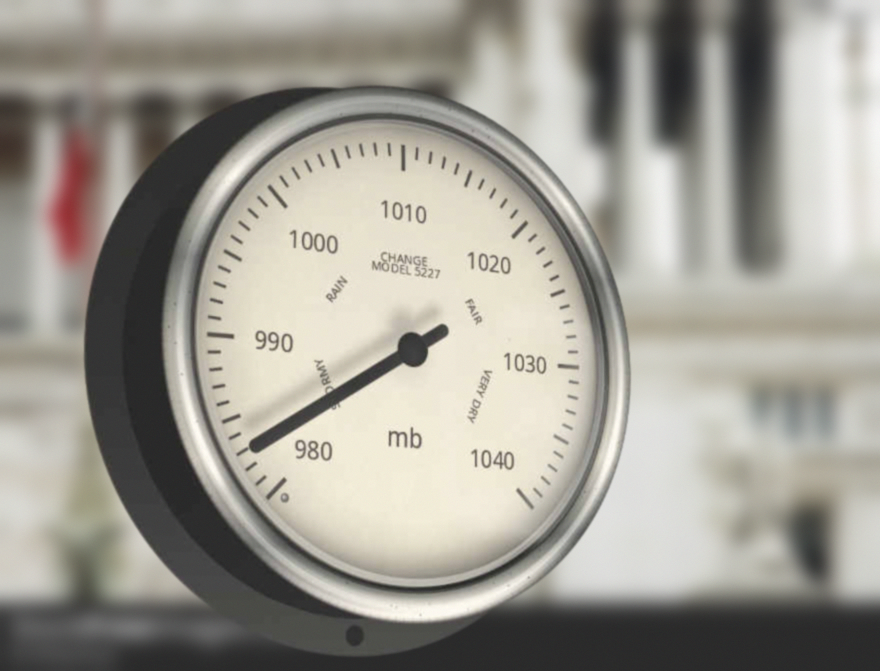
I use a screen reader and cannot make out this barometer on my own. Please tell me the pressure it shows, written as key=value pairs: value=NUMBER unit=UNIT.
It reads value=983 unit=mbar
